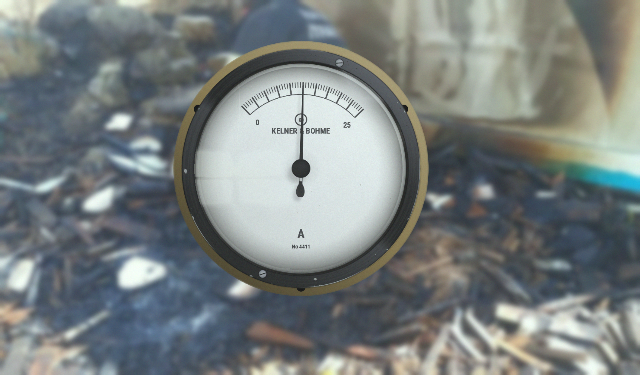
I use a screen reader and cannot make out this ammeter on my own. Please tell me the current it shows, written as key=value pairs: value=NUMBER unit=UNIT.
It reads value=12.5 unit=A
